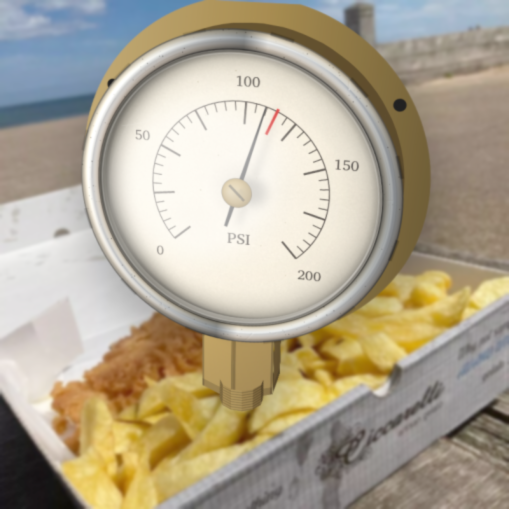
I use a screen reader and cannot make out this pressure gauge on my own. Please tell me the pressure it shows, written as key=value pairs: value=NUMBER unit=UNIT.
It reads value=110 unit=psi
